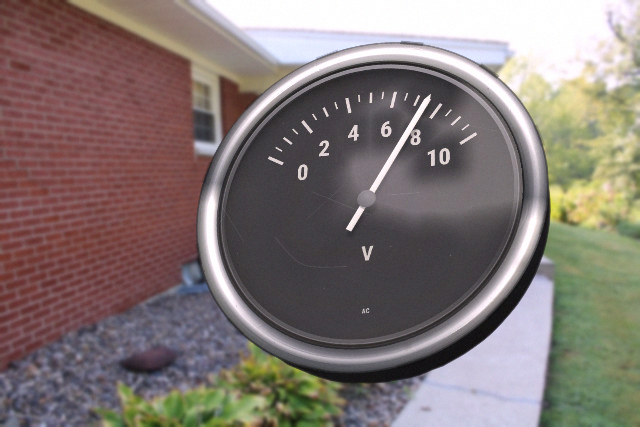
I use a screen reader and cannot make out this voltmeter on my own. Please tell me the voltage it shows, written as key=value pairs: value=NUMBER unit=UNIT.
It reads value=7.5 unit=V
